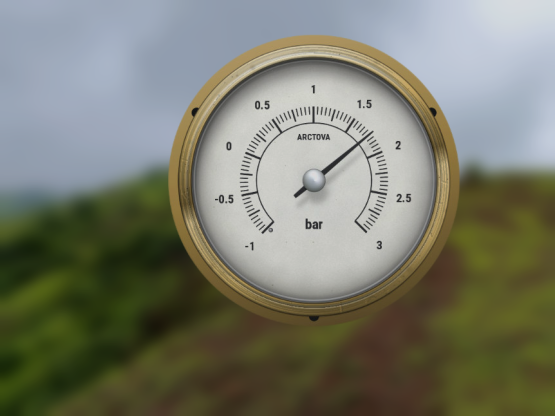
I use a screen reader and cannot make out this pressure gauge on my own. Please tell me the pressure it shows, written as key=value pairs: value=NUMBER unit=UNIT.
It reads value=1.75 unit=bar
